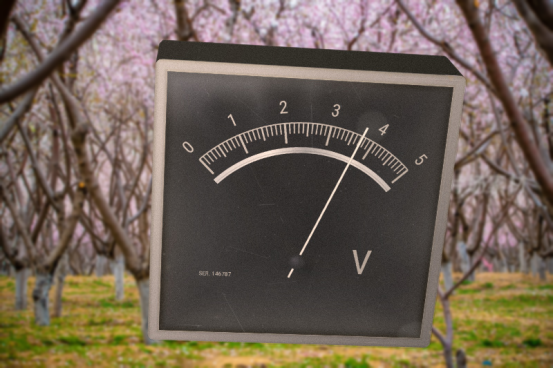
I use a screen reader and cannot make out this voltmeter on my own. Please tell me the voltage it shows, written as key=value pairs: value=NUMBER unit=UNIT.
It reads value=3.7 unit=V
